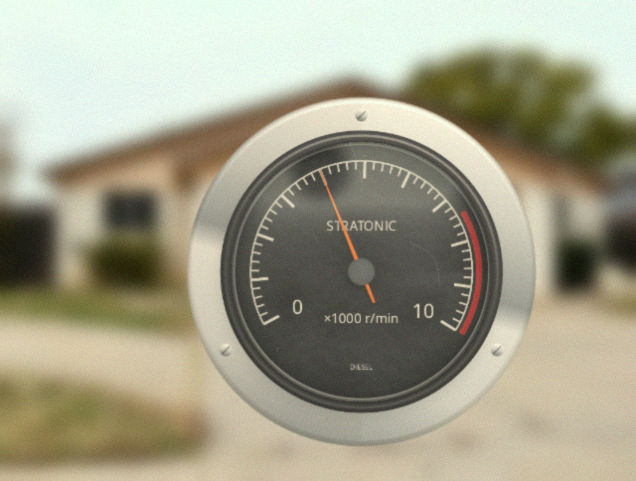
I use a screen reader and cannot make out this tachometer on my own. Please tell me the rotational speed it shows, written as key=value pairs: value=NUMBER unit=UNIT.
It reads value=4000 unit=rpm
